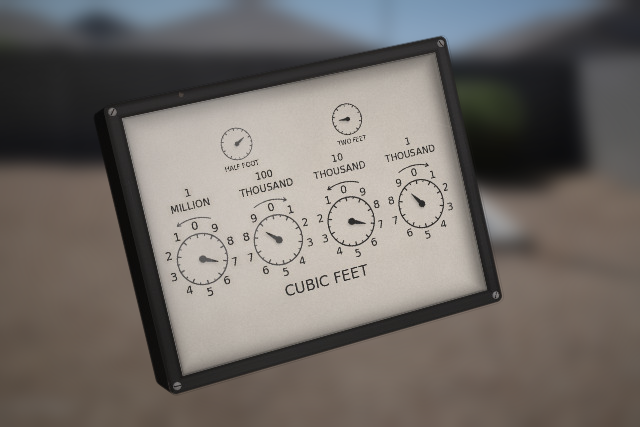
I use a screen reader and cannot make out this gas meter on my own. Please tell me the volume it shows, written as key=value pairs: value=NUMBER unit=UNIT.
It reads value=686900 unit=ft³
